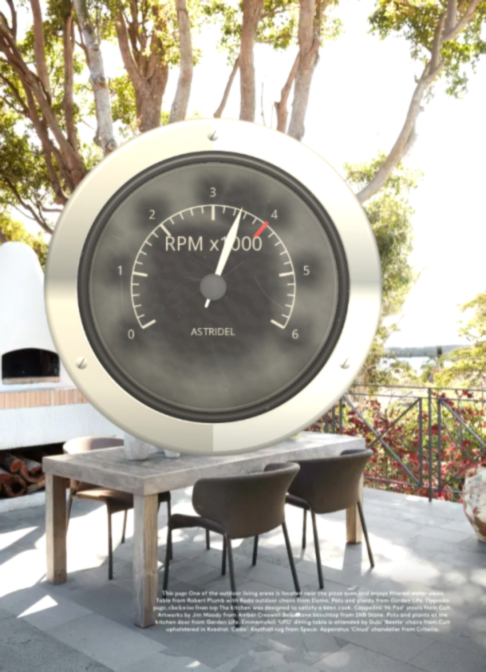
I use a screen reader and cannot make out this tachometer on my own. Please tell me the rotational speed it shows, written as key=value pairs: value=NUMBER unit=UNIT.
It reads value=3500 unit=rpm
